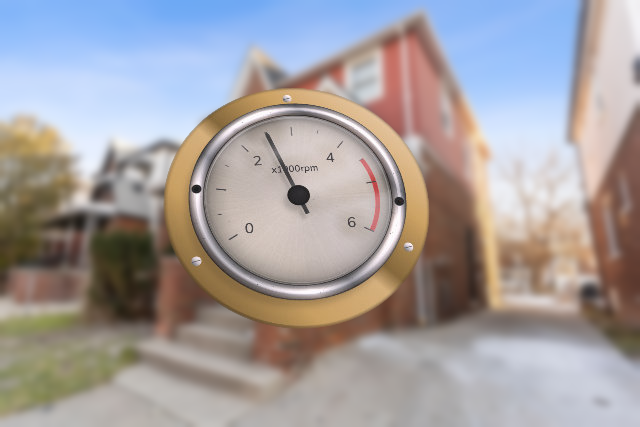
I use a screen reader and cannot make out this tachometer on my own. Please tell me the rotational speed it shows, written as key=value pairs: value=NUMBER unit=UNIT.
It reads value=2500 unit=rpm
